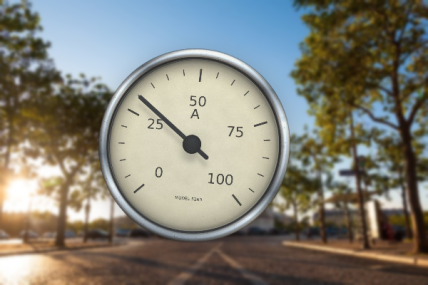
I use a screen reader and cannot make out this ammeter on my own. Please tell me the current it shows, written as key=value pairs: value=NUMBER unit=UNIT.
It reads value=30 unit=A
